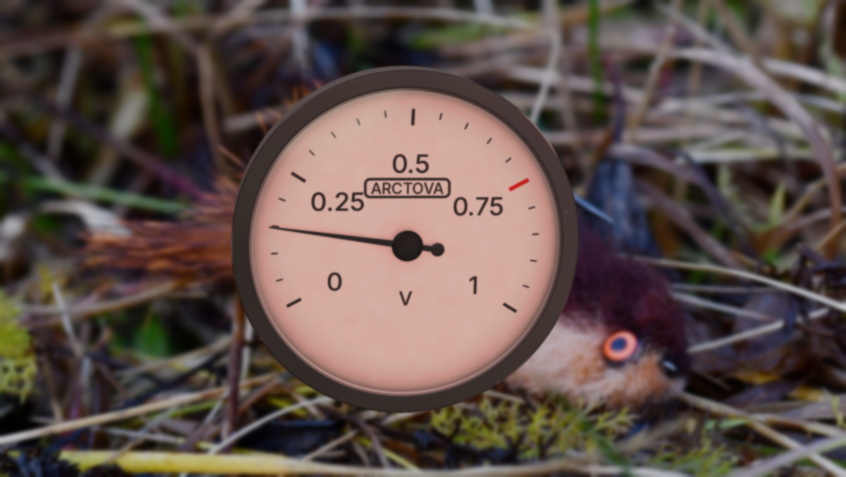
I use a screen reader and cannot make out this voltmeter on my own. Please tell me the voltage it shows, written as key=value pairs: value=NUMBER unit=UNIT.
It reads value=0.15 unit=V
